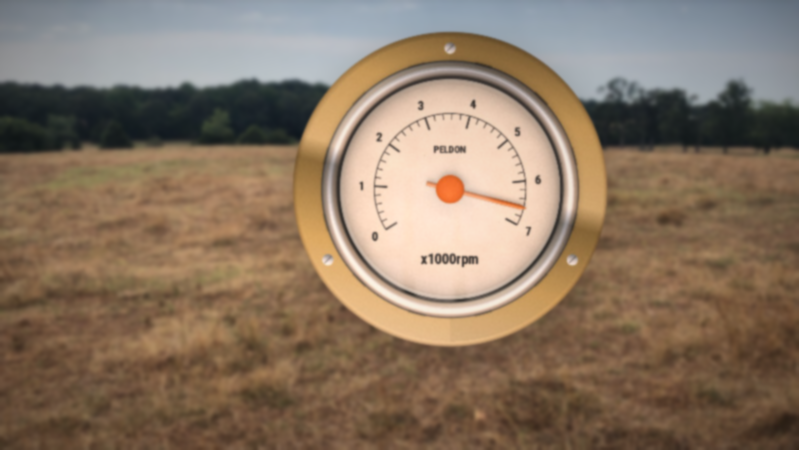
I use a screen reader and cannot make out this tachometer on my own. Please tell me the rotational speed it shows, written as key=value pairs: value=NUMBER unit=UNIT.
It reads value=6600 unit=rpm
